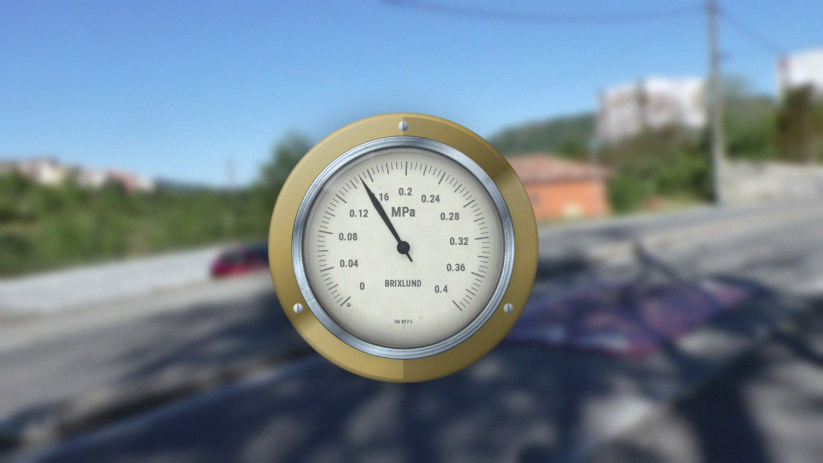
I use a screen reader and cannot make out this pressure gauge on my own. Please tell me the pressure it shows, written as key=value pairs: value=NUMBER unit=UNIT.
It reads value=0.15 unit=MPa
